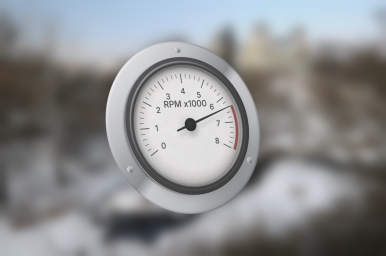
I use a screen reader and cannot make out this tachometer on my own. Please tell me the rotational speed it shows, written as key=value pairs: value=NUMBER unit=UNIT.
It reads value=6400 unit=rpm
